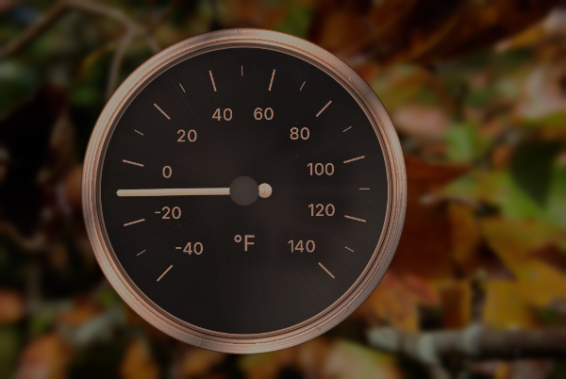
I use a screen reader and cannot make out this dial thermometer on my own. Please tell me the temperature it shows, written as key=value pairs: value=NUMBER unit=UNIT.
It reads value=-10 unit=°F
